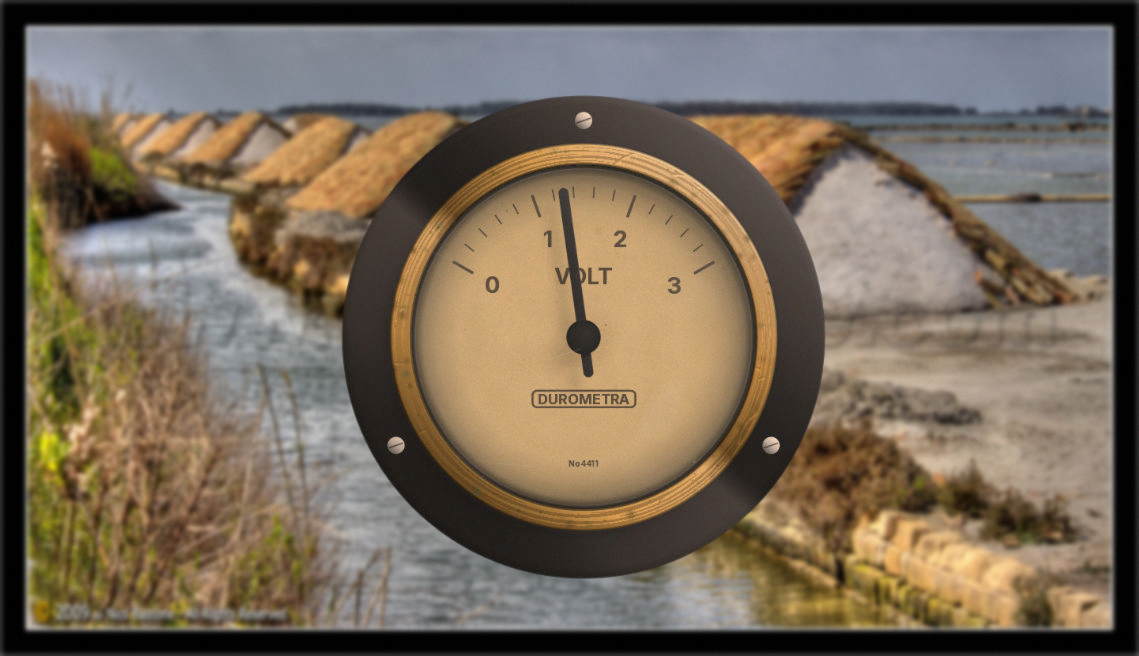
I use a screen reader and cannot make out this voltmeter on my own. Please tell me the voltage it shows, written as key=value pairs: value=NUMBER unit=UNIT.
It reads value=1.3 unit=V
